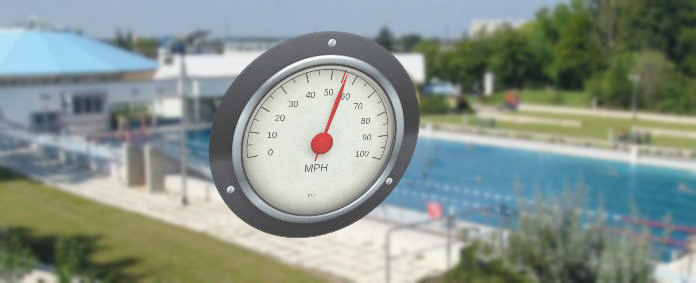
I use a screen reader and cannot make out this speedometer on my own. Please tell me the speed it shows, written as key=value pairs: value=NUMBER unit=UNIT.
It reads value=55 unit=mph
